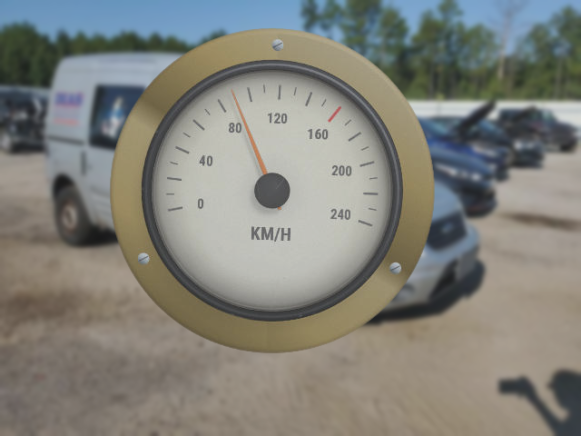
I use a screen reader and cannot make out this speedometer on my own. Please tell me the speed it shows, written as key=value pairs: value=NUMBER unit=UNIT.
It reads value=90 unit=km/h
